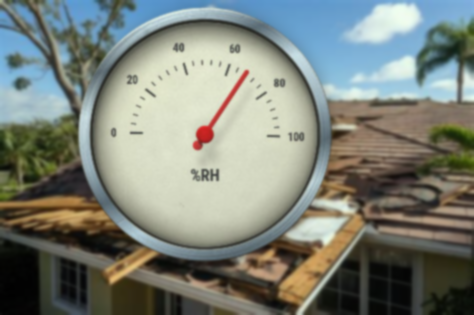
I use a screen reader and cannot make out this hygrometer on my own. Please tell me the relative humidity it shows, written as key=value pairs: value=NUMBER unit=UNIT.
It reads value=68 unit=%
